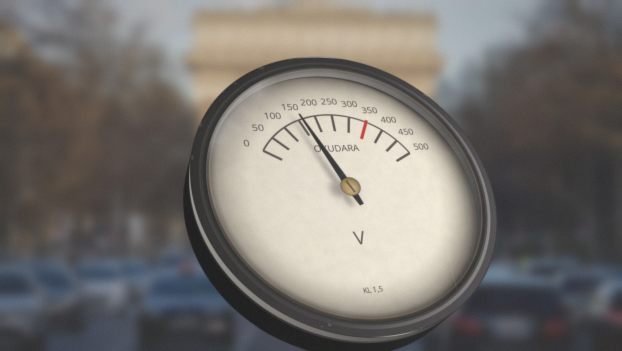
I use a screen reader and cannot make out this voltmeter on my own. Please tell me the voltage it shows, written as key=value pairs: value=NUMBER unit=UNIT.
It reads value=150 unit=V
